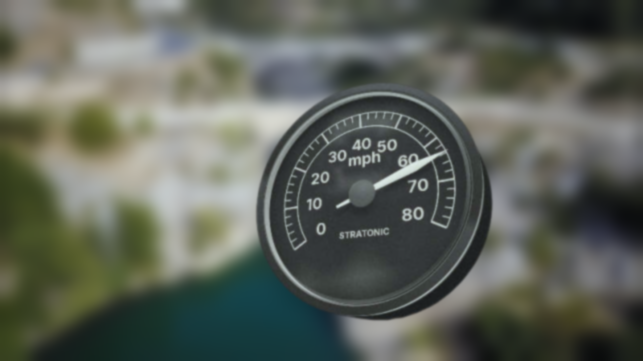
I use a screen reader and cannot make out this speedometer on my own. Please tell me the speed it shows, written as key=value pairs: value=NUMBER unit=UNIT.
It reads value=64 unit=mph
